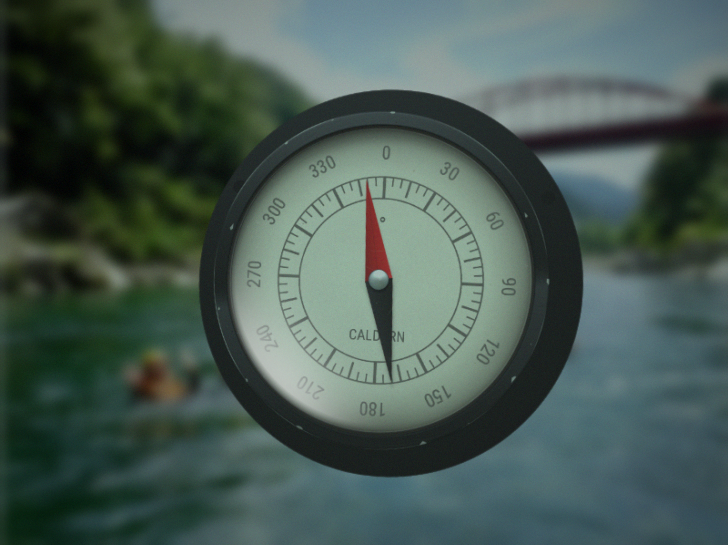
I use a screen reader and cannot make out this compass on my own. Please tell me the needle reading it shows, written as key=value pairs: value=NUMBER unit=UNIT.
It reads value=350 unit=°
